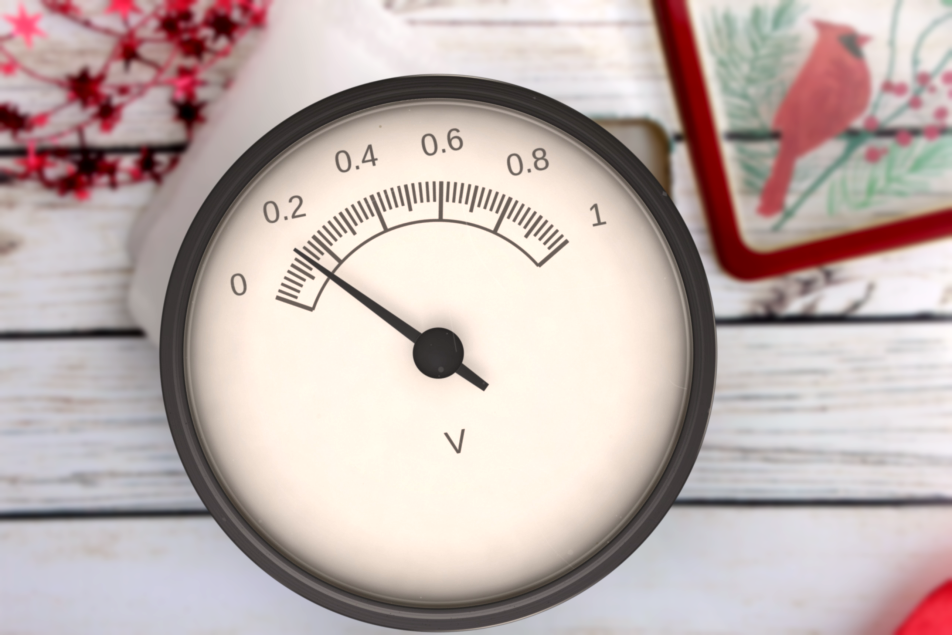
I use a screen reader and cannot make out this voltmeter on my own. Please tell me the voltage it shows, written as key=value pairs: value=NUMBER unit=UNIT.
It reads value=0.14 unit=V
